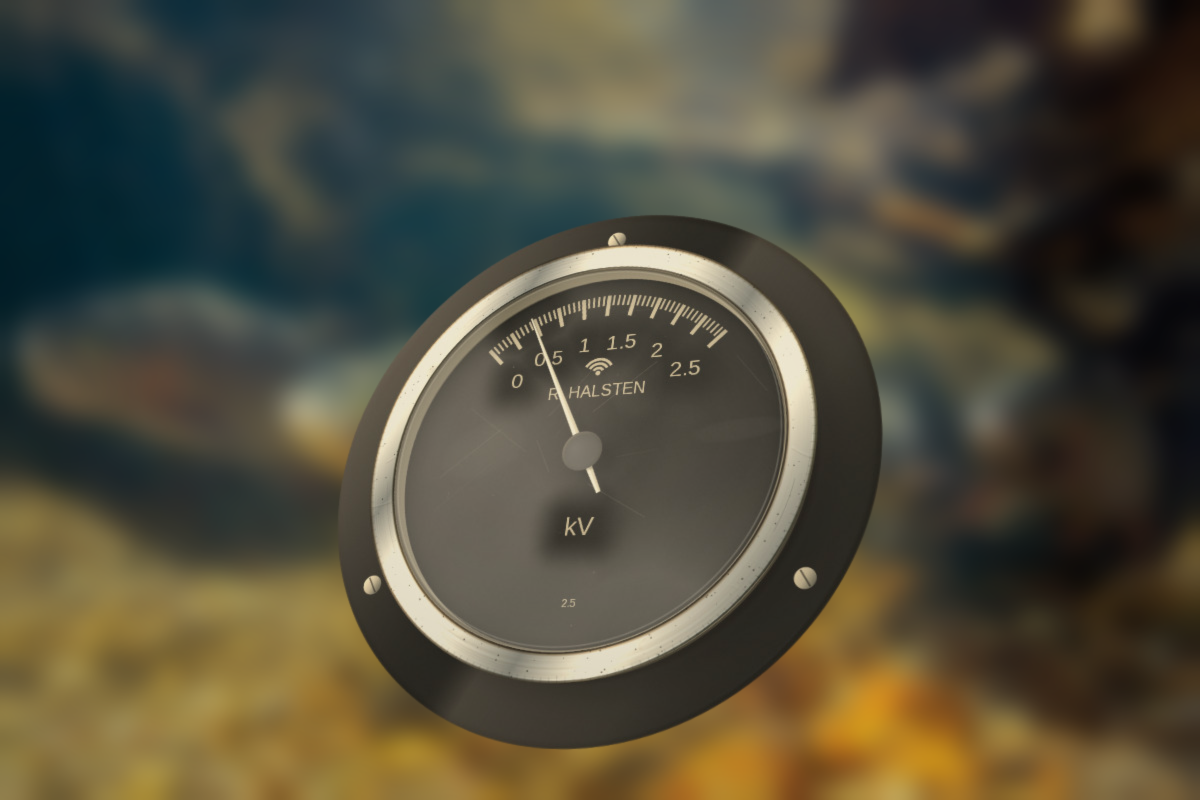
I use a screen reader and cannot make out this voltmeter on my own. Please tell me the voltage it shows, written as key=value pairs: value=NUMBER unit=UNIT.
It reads value=0.5 unit=kV
